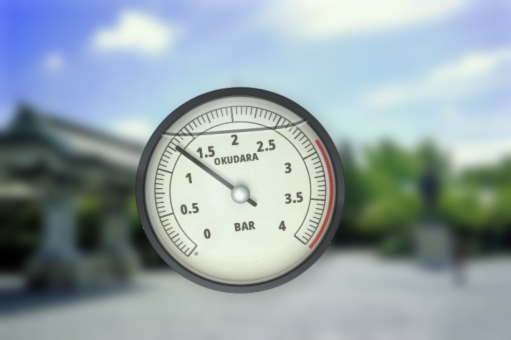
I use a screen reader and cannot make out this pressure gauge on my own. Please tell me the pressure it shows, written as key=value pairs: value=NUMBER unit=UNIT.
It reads value=1.3 unit=bar
